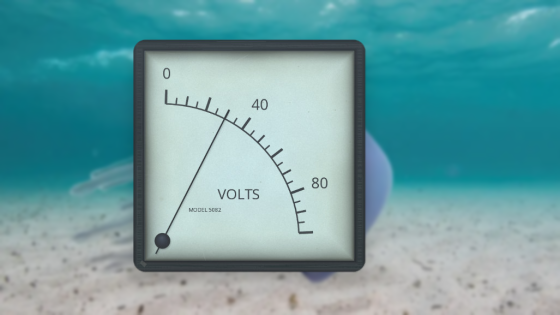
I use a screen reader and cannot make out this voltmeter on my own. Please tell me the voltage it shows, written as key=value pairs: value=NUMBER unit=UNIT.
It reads value=30 unit=V
